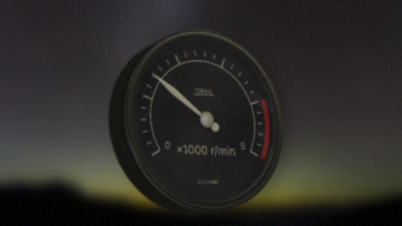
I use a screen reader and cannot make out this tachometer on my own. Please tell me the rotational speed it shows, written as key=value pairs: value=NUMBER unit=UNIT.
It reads value=1400 unit=rpm
